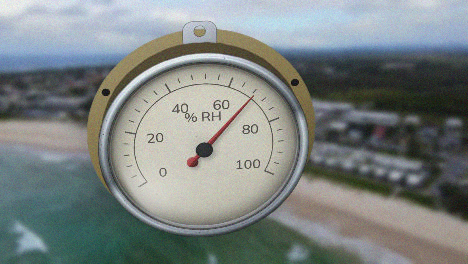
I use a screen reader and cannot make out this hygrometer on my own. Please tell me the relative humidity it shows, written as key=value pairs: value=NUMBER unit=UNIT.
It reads value=68 unit=%
